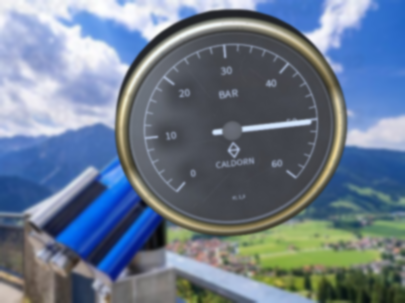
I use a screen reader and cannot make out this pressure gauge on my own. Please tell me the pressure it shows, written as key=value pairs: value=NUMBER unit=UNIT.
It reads value=50 unit=bar
